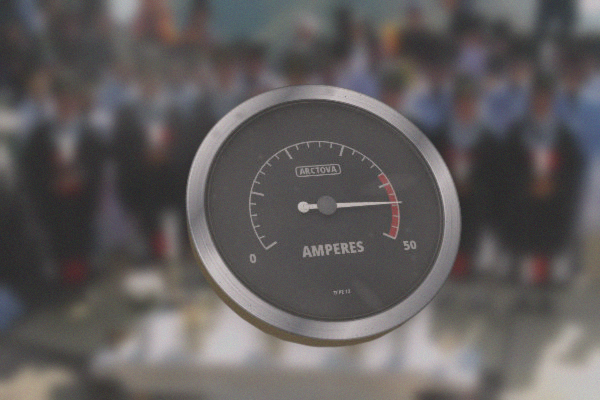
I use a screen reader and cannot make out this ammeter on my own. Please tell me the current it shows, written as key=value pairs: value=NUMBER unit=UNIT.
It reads value=44 unit=A
